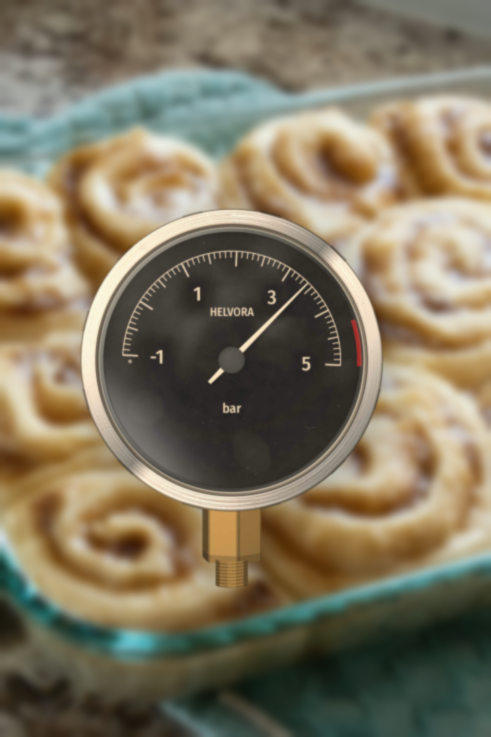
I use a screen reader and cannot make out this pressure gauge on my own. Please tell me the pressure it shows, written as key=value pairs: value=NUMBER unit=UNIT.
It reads value=3.4 unit=bar
